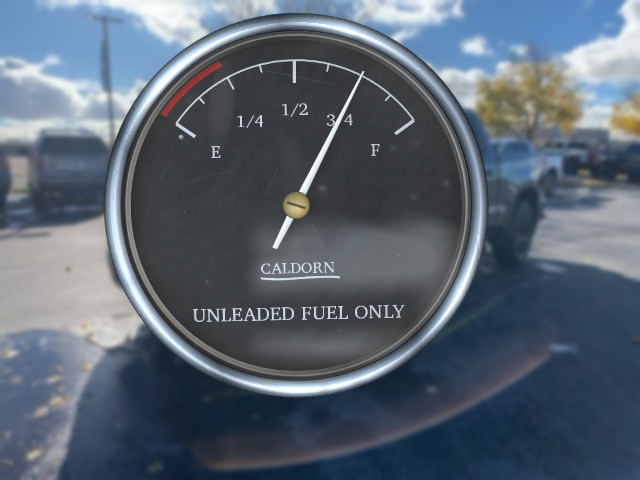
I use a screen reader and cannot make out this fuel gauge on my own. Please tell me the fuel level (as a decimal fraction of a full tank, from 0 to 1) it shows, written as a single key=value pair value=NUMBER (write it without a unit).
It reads value=0.75
